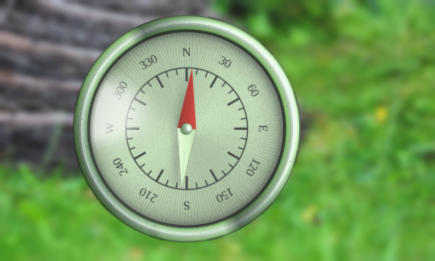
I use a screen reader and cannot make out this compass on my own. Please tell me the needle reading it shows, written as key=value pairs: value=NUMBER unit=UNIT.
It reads value=5 unit=°
